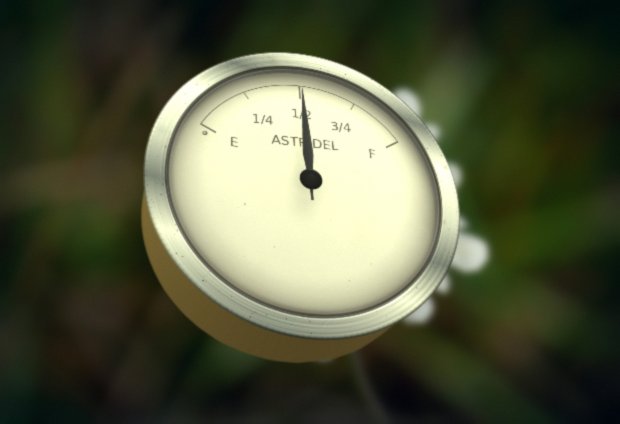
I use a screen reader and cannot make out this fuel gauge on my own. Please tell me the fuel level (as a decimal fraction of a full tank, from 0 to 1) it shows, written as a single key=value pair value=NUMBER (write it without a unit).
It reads value=0.5
